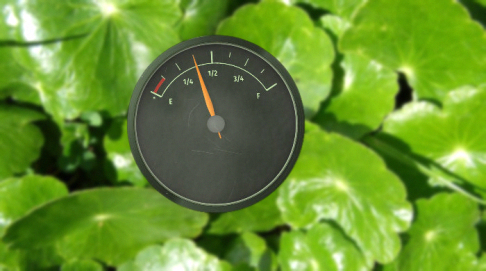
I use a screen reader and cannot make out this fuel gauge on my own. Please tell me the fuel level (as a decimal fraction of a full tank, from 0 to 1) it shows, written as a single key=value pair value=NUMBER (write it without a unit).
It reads value=0.375
